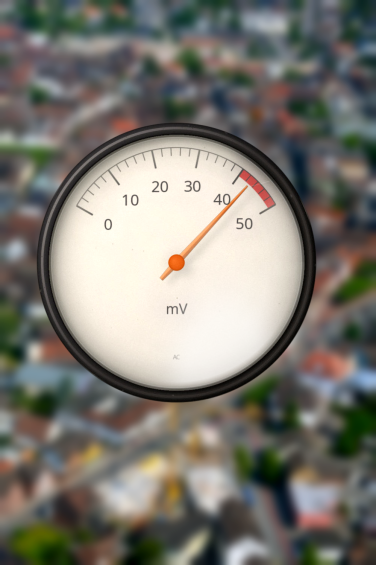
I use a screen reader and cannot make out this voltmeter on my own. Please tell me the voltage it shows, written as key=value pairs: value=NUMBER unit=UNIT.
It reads value=43 unit=mV
